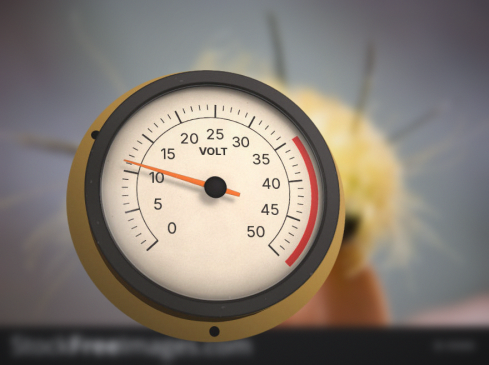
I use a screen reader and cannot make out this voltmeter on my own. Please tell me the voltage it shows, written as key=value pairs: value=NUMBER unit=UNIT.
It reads value=11 unit=V
